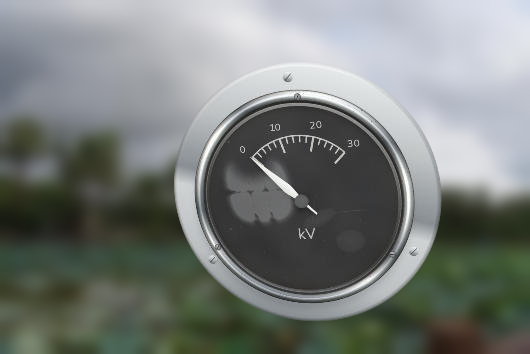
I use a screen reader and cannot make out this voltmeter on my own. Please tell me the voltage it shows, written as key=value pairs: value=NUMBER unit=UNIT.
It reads value=0 unit=kV
